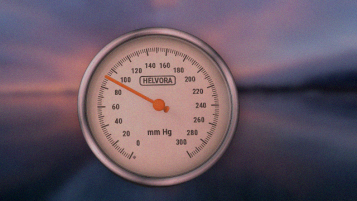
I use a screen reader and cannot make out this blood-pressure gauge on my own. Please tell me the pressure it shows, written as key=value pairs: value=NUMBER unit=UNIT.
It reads value=90 unit=mmHg
